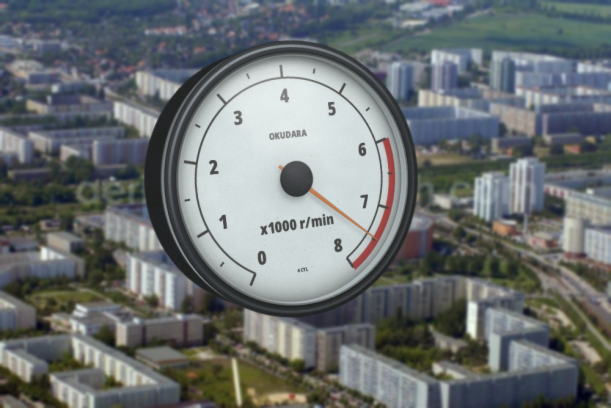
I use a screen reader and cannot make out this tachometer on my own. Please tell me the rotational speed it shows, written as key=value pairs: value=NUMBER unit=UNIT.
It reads value=7500 unit=rpm
